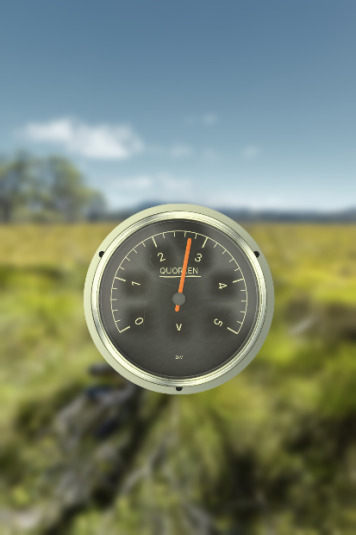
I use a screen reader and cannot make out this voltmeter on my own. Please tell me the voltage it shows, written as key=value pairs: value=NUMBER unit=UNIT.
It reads value=2.7 unit=V
